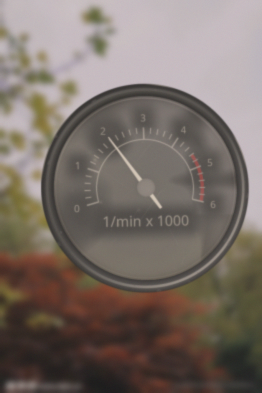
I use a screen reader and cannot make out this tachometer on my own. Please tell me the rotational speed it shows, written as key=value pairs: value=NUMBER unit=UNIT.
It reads value=2000 unit=rpm
